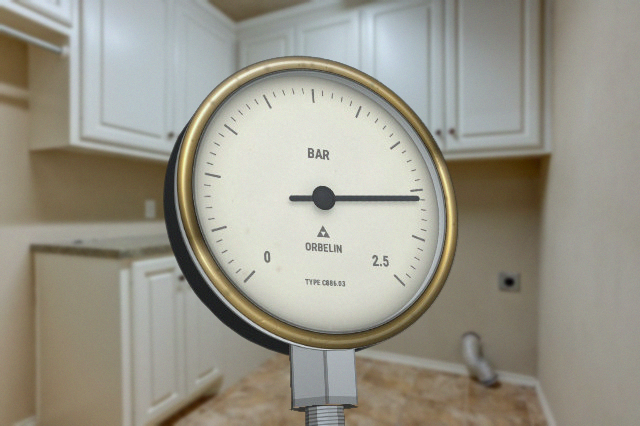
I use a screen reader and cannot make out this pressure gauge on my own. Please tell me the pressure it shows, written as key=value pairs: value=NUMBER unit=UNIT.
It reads value=2.05 unit=bar
